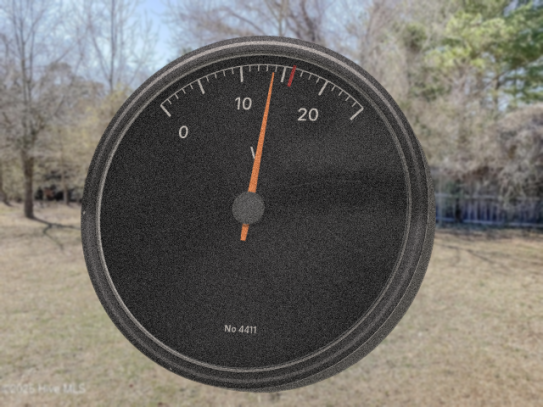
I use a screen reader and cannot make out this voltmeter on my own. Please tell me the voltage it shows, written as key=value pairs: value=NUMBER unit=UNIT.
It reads value=14 unit=V
